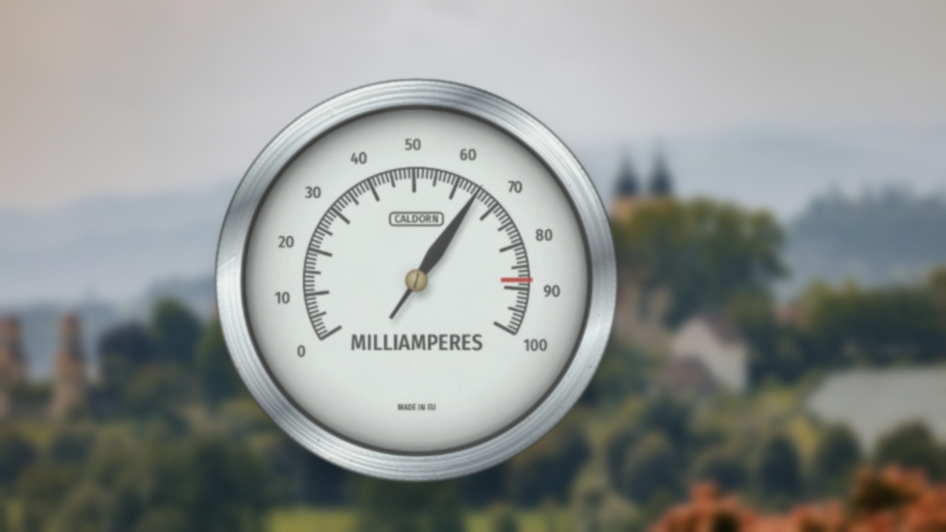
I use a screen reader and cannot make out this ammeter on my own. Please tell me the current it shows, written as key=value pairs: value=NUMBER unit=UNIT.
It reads value=65 unit=mA
